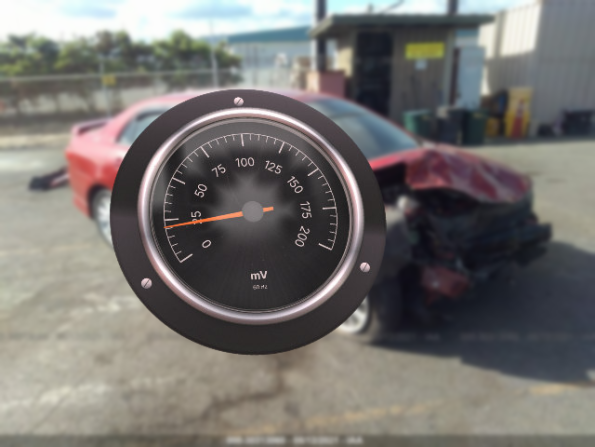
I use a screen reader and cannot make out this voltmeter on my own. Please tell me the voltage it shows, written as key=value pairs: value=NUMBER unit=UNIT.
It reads value=20 unit=mV
